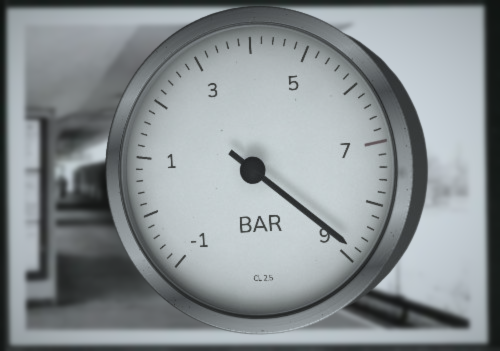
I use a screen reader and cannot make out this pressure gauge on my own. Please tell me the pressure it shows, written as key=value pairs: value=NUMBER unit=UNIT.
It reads value=8.8 unit=bar
